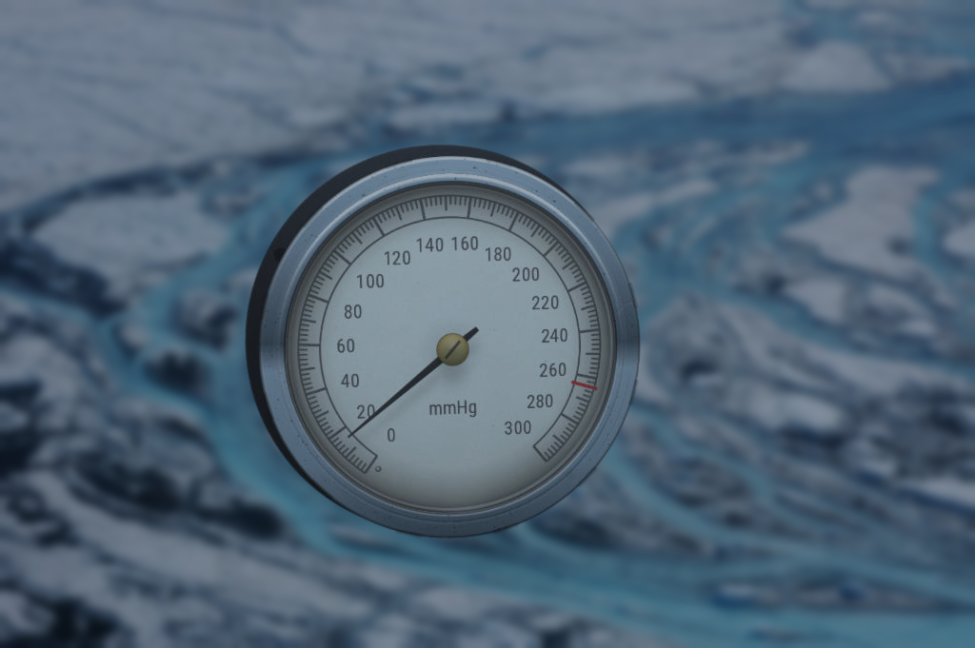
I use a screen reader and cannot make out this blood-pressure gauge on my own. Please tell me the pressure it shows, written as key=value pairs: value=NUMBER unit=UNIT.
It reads value=16 unit=mmHg
